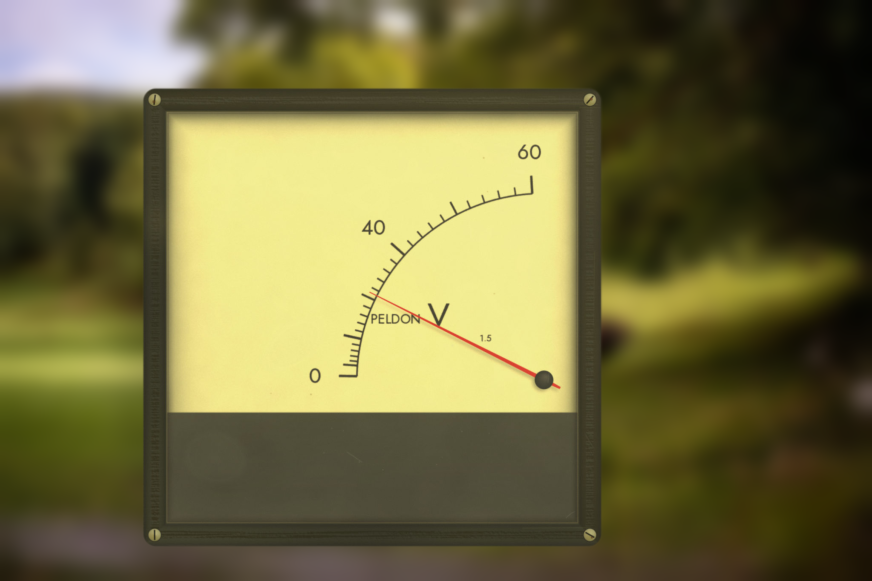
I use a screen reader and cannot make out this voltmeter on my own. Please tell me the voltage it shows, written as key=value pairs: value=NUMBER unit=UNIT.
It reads value=31 unit=V
